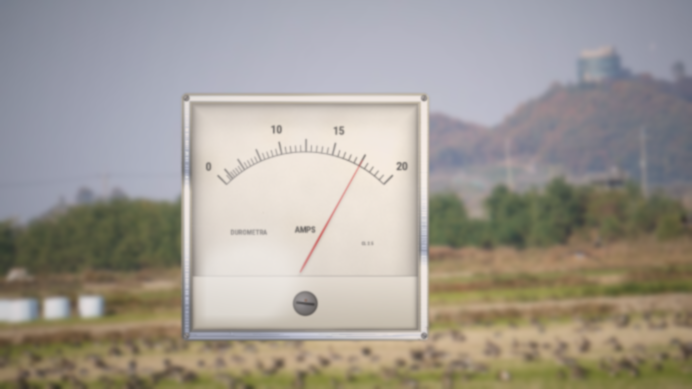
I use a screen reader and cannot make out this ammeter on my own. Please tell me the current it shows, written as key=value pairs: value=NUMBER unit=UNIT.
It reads value=17.5 unit=A
